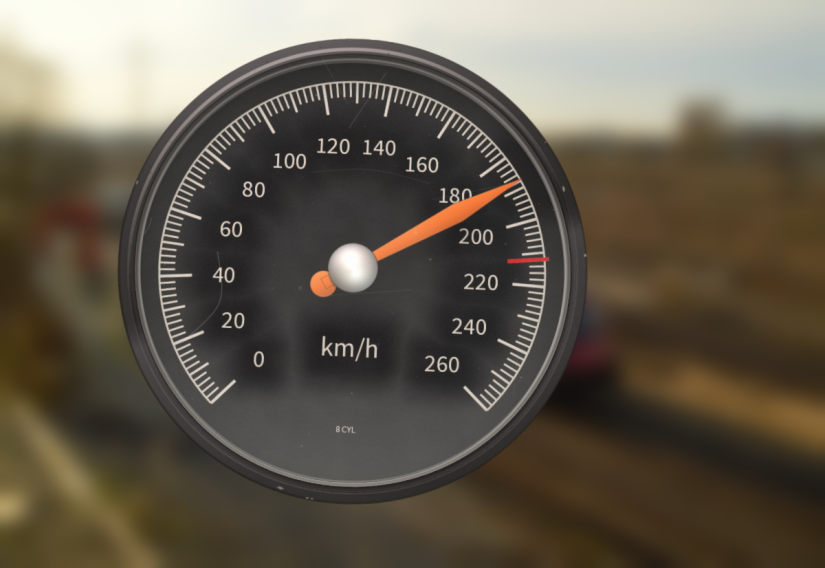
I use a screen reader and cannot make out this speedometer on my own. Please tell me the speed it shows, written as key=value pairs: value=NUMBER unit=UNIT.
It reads value=188 unit=km/h
